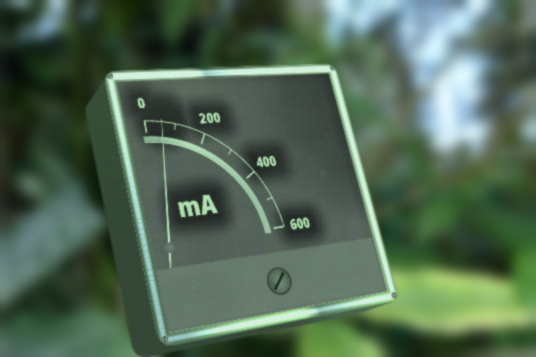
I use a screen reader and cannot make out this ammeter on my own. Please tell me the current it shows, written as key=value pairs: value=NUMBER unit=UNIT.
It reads value=50 unit=mA
